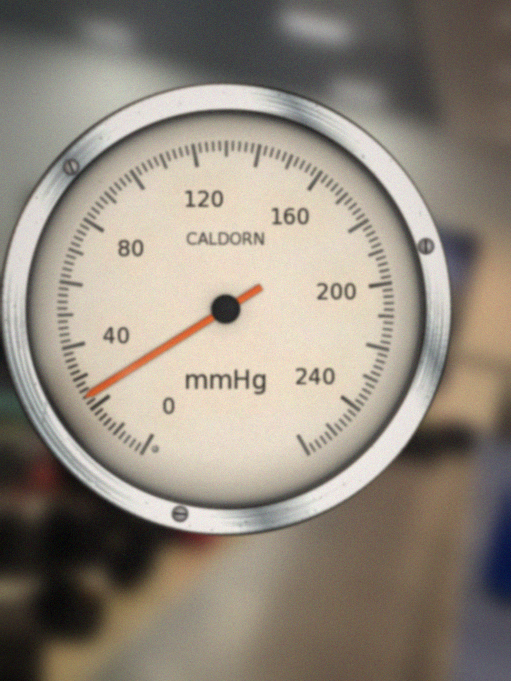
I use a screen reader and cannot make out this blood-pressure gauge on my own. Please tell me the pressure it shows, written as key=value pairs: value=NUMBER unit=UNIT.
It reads value=24 unit=mmHg
